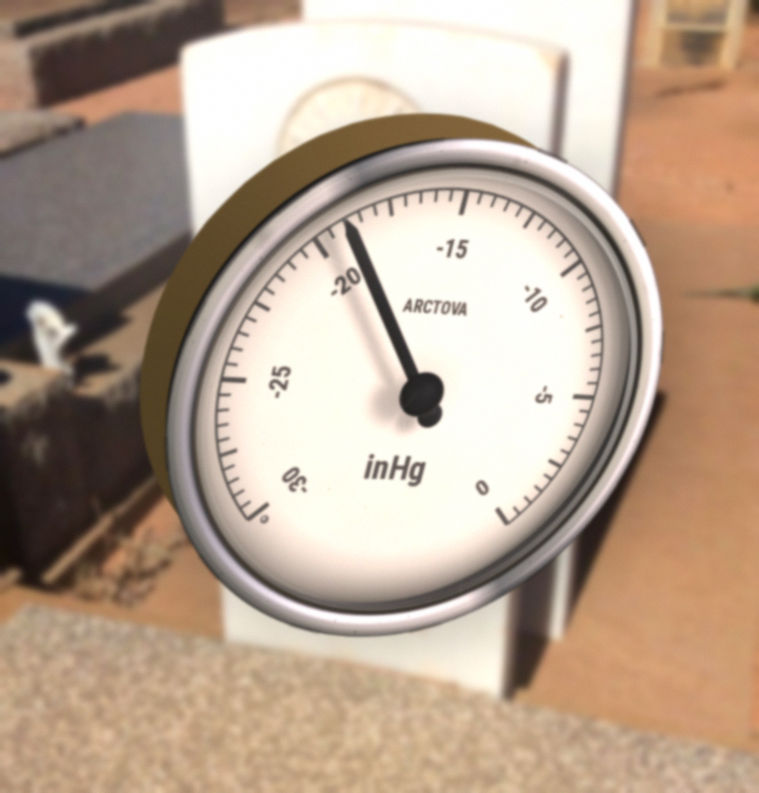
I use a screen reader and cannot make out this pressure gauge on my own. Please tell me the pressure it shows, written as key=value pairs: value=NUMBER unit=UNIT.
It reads value=-19 unit=inHg
